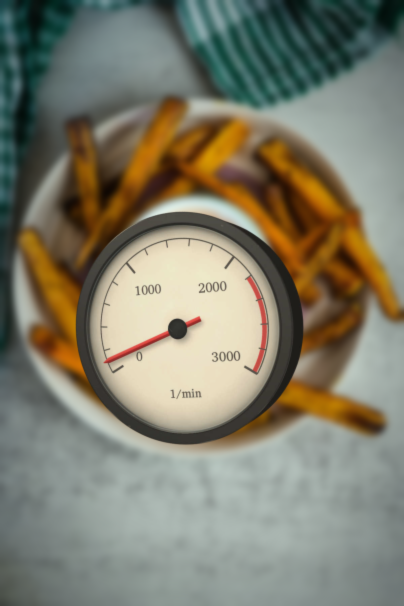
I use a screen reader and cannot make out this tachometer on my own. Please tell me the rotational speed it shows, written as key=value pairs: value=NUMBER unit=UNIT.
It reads value=100 unit=rpm
